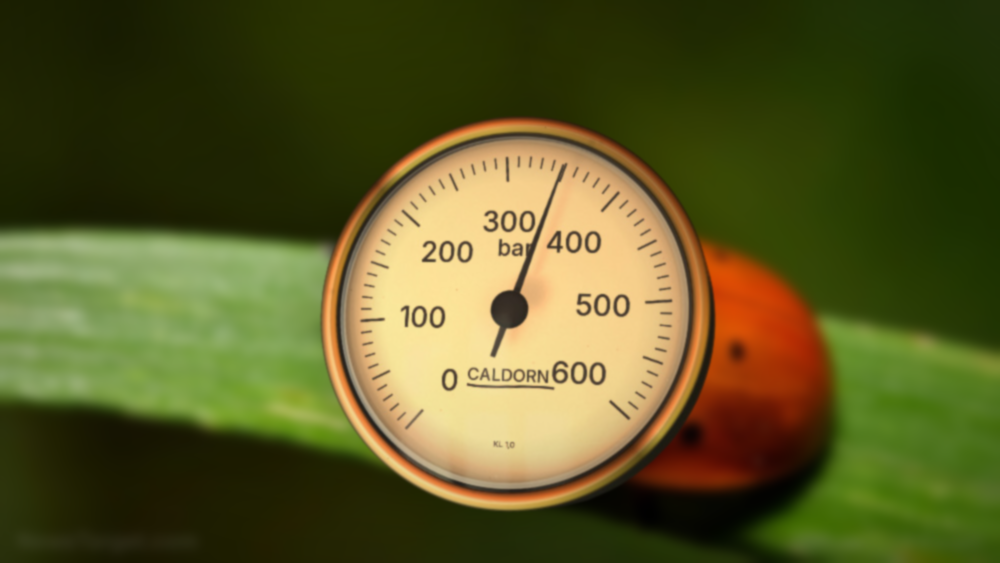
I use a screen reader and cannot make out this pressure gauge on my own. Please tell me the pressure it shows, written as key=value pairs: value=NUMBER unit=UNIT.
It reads value=350 unit=bar
